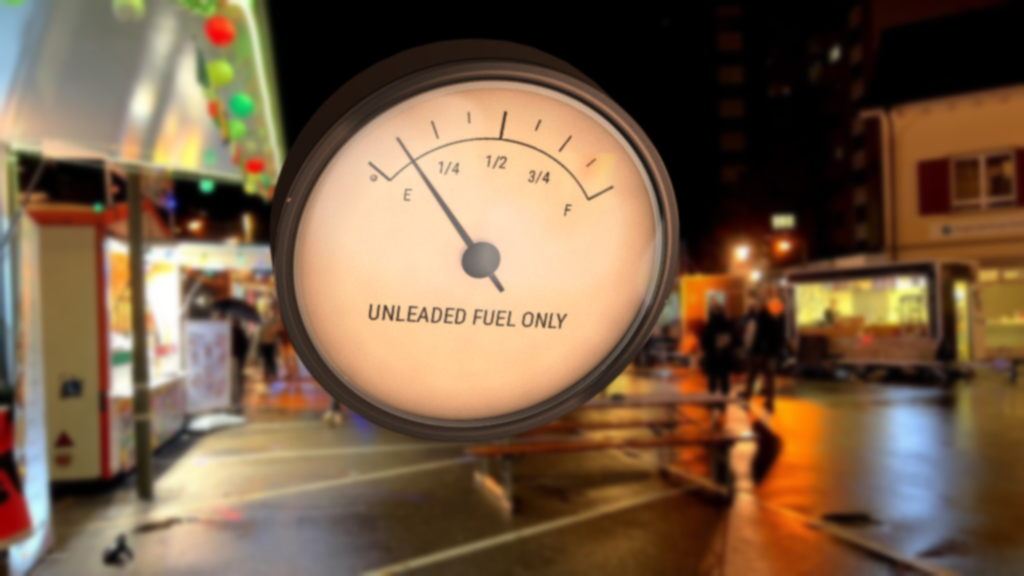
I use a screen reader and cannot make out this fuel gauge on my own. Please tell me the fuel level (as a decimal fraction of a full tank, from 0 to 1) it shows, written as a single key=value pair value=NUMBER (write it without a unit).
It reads value=0.125
